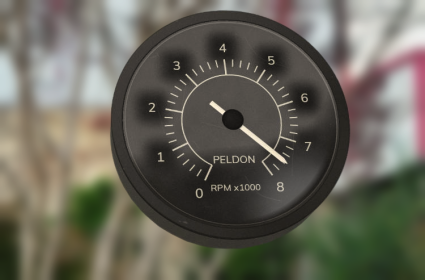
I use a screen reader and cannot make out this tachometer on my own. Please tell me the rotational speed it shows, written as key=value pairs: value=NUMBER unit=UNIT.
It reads value=7600 unit=rpm
